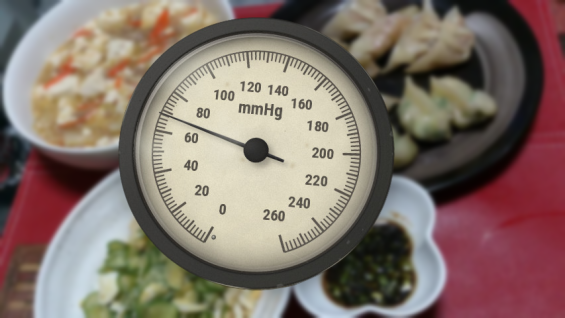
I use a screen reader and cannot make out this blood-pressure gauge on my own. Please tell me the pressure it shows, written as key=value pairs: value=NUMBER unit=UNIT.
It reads value=68 unit=mmHg
